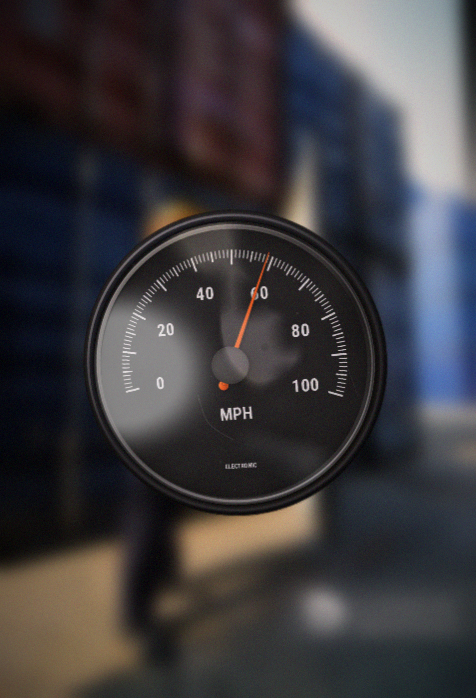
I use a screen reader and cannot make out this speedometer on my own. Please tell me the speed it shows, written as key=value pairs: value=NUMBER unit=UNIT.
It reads value=59 unit=mph
